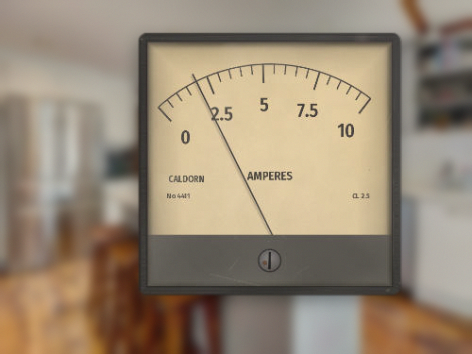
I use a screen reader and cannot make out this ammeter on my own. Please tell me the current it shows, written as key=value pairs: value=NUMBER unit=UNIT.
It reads value=2 unit=A
